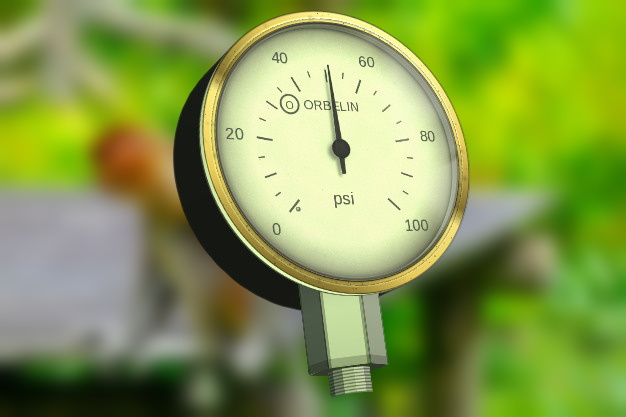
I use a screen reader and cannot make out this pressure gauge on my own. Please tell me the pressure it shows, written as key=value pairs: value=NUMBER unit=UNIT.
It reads value=50 unit=psi
